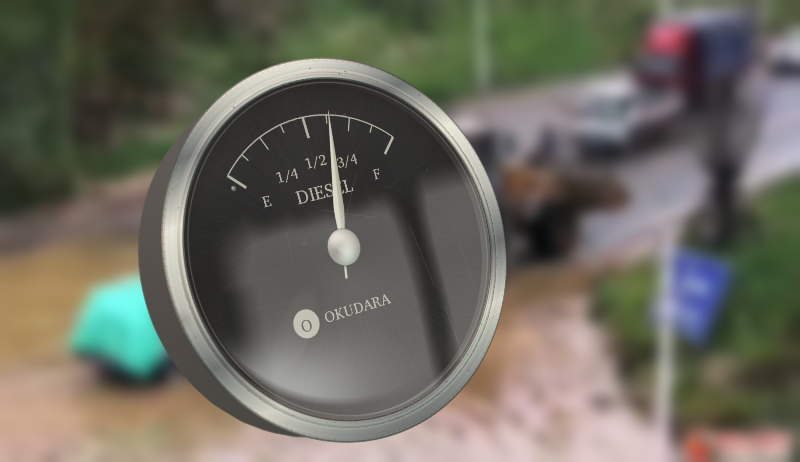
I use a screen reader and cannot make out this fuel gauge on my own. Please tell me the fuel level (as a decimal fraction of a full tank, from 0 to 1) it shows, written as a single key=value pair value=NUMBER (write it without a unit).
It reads value=0.625
